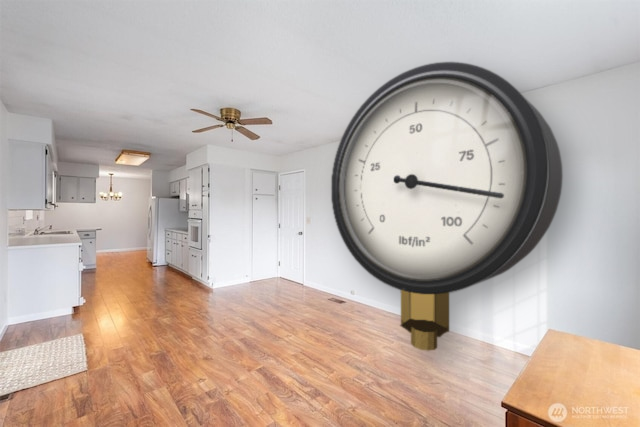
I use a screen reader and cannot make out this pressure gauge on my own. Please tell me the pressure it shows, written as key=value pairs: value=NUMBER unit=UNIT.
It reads value=87.5 unit=psi
